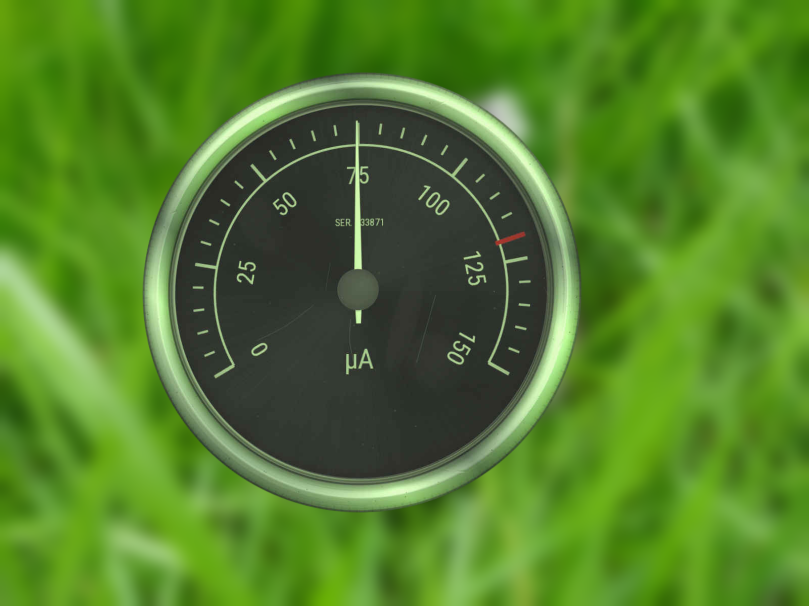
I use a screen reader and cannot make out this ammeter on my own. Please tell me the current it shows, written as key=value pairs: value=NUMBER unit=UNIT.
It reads value=75 unit=µA
